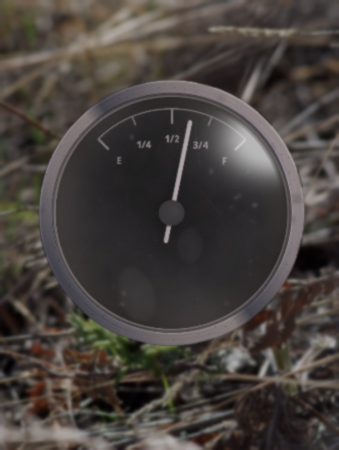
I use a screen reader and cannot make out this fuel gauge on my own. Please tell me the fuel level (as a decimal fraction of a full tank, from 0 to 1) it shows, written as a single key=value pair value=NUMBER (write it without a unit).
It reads value=0.625
